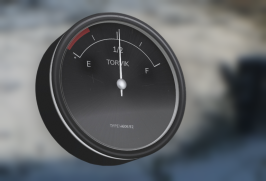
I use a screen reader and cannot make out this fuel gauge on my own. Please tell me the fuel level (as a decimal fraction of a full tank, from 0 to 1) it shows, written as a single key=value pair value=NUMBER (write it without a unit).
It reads value=0.5
